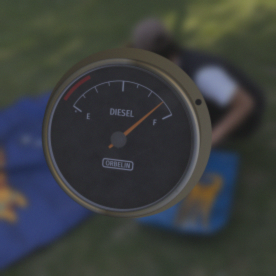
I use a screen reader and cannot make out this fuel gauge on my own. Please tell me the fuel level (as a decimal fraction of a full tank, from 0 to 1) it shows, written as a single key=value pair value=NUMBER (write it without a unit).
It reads value=0.875
